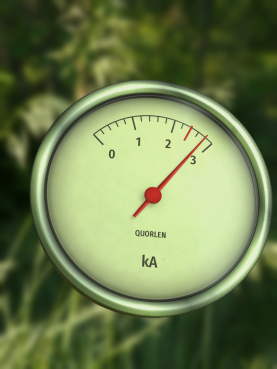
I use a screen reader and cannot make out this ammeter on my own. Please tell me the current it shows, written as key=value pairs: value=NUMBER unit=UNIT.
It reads value=2.8 unit=kA
